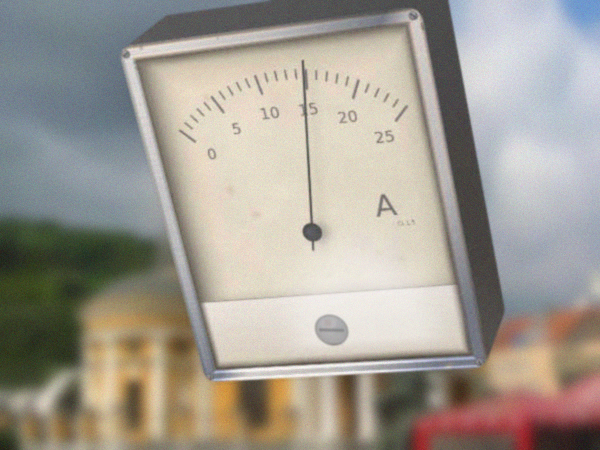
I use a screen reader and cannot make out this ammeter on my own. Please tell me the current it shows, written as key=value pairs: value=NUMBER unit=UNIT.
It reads value=15 unit=A
